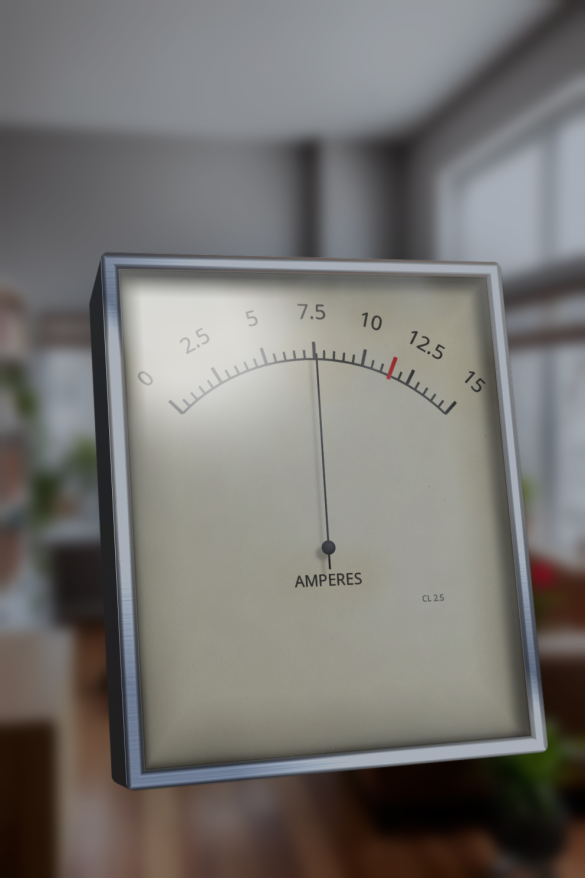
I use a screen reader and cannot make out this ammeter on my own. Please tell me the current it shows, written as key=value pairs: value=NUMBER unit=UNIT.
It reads value=7.5 unit=A
